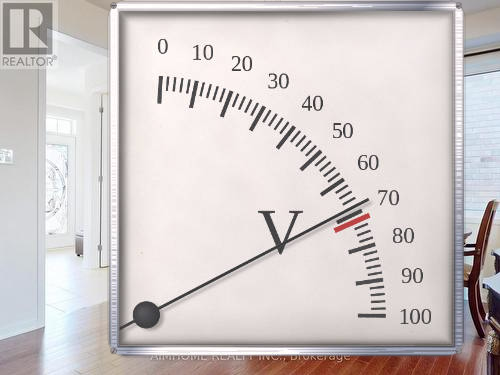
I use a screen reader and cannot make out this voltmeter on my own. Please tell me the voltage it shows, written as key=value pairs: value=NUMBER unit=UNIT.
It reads value=68 unit=V
